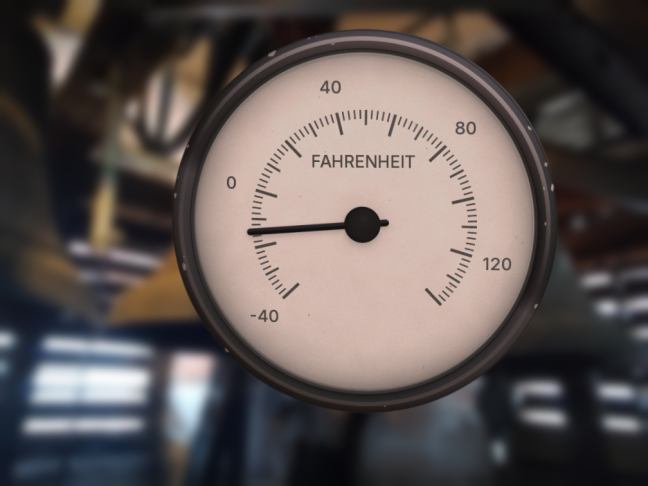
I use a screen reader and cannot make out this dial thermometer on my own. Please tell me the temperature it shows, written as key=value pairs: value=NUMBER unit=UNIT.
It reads value=-14 unit=°F
